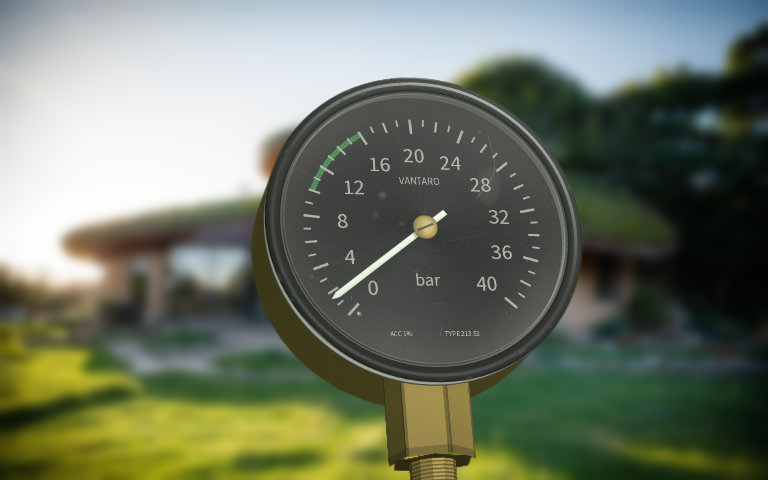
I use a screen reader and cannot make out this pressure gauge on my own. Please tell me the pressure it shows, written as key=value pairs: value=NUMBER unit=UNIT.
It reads value=1.5 unit=bar
